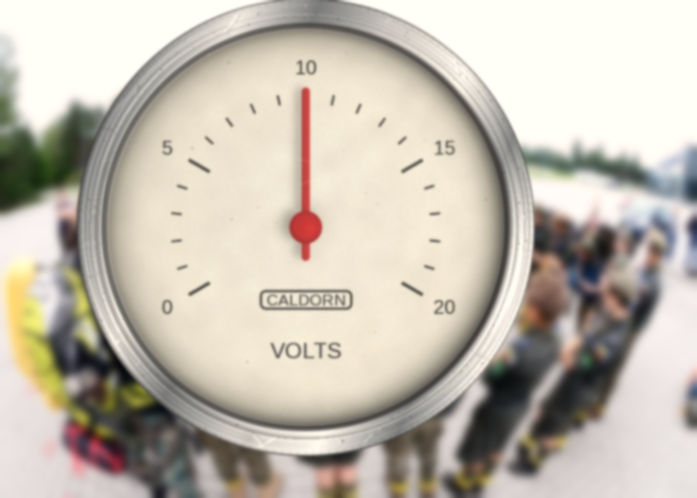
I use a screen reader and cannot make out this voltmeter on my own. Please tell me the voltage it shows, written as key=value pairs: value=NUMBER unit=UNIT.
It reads value=10 unit=V
